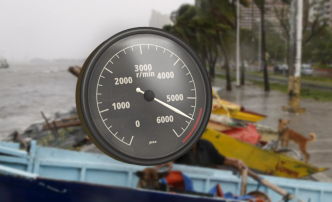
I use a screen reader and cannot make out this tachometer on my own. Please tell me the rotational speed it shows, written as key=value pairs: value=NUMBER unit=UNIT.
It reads value=5500 unit=rpm
